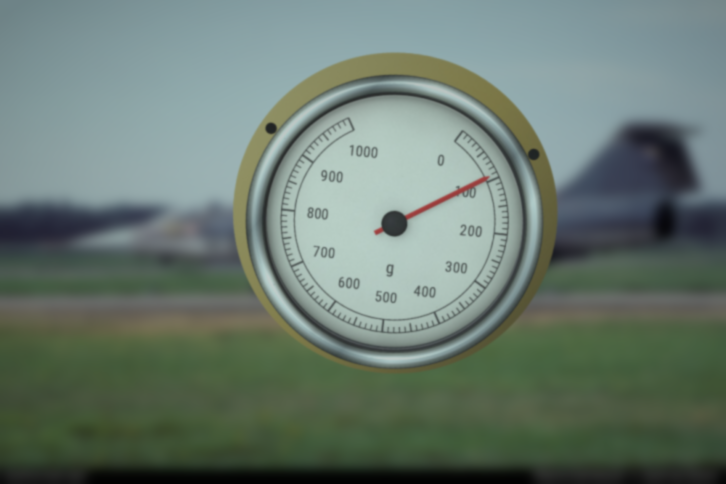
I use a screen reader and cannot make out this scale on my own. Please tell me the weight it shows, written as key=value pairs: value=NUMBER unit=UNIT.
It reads value=90 unit=g
